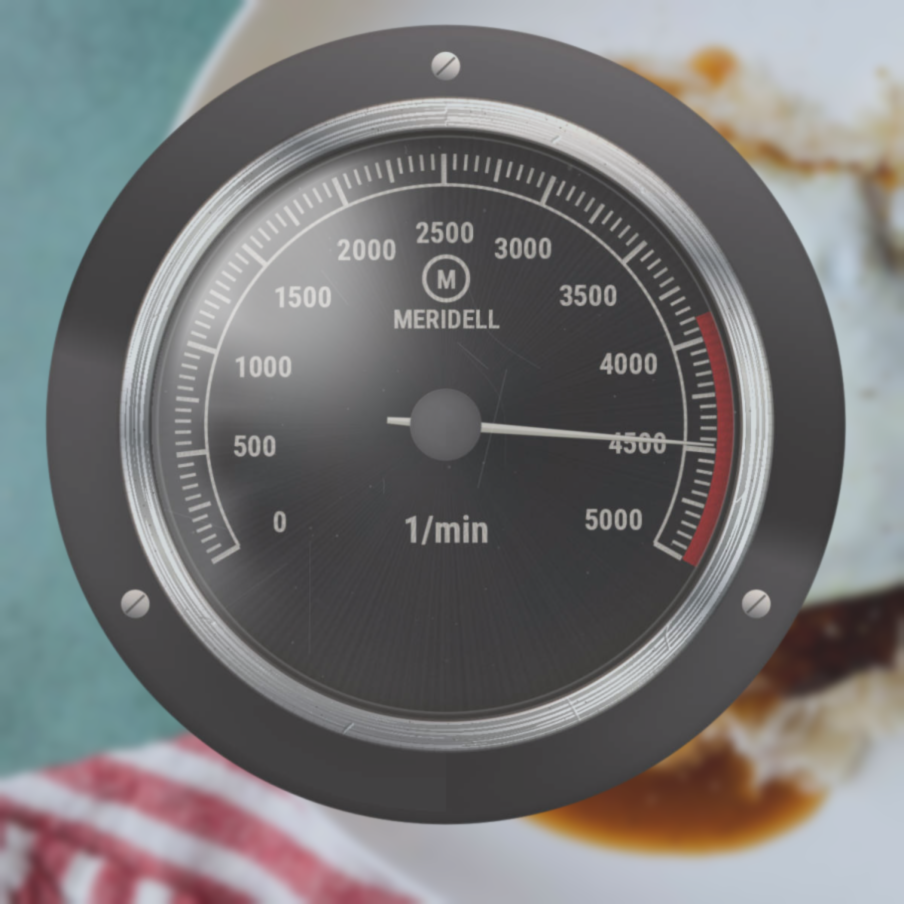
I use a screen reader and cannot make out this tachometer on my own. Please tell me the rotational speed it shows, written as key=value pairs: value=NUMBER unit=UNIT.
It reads value=4475 unit=rpm
